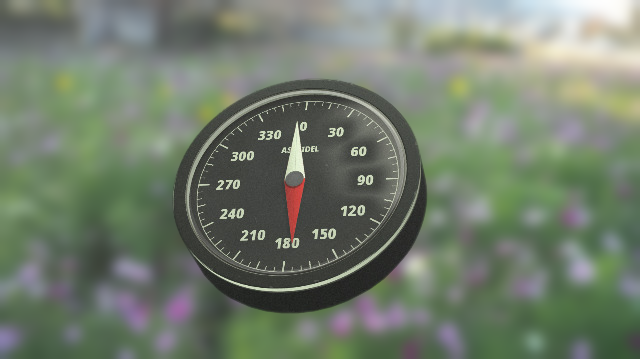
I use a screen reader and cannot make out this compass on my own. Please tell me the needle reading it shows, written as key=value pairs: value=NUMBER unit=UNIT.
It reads value=175 unit=°
